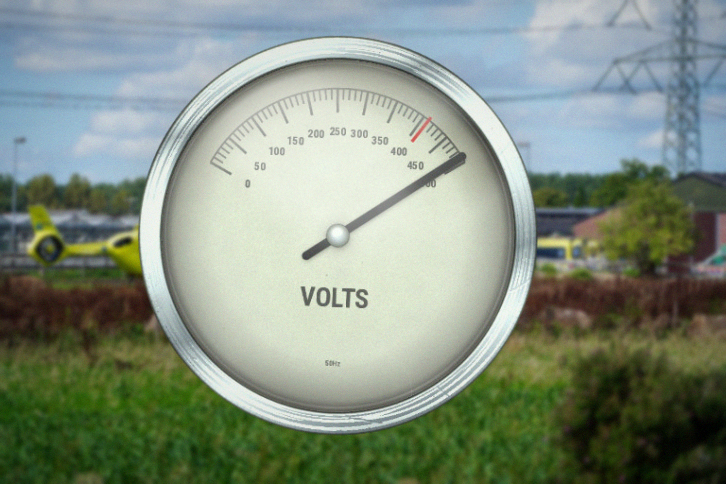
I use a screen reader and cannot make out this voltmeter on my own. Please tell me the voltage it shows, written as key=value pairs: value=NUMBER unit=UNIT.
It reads value=490 unit=V
